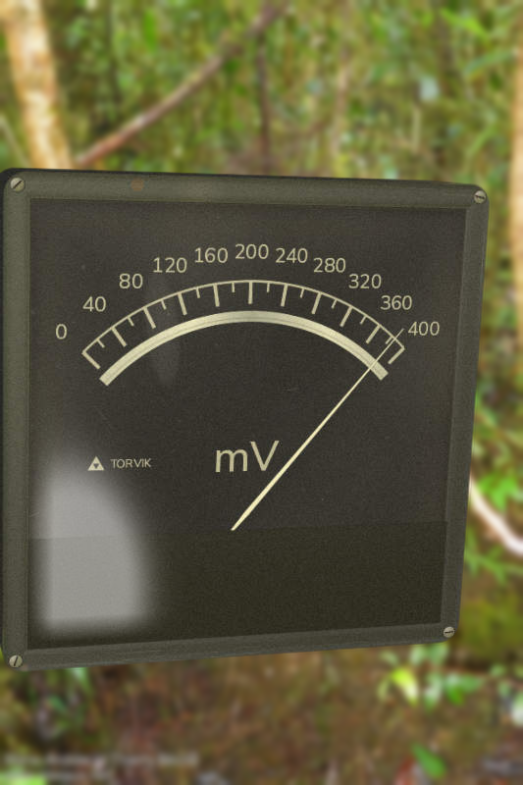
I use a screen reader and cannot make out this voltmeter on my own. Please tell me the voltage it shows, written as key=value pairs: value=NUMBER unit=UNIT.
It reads value=380 unit=mV
